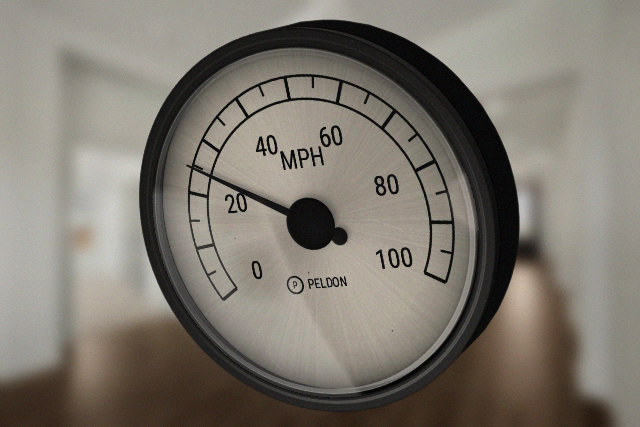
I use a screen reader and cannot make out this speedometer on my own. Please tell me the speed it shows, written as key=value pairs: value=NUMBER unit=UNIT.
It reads value=25 unit=mph
